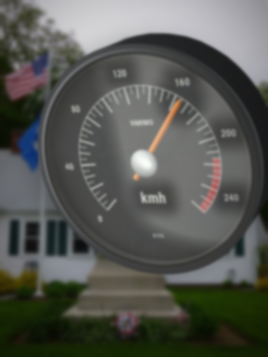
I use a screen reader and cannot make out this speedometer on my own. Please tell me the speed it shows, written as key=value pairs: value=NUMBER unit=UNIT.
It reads value=165 unit=km/h
